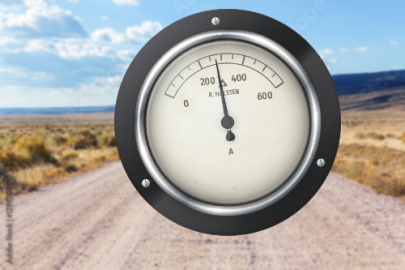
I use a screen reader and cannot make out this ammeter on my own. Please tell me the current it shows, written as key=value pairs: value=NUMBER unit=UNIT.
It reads value=275 unit=A
